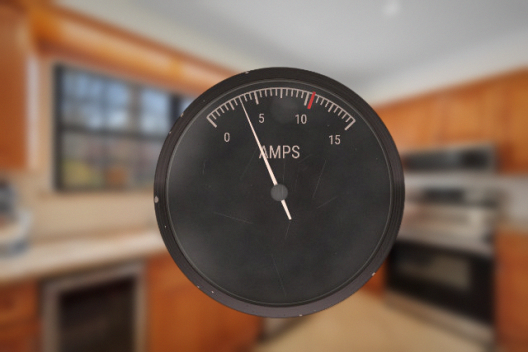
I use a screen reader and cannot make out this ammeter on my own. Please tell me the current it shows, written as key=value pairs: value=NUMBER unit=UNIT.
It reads value=3.5 unit=A
